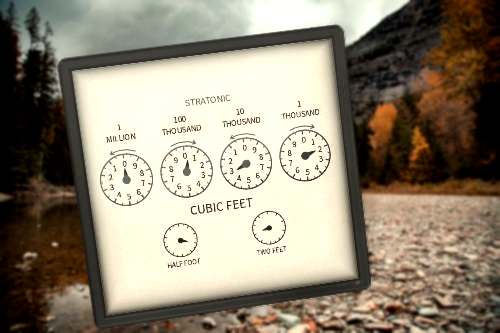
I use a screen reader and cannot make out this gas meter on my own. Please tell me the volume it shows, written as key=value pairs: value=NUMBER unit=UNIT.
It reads value=3200 unit=ft³
